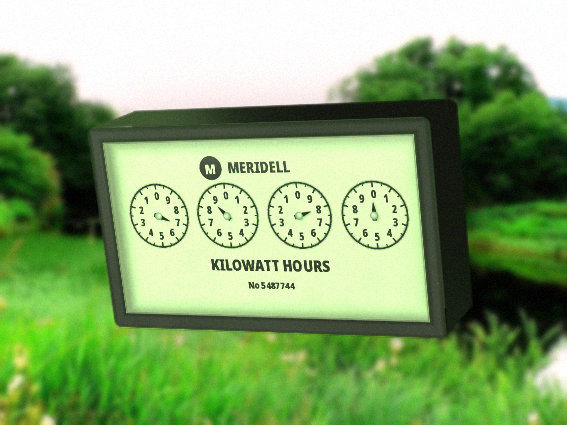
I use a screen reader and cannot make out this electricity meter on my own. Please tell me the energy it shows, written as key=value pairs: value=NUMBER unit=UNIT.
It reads value=6880 unit=kWh
